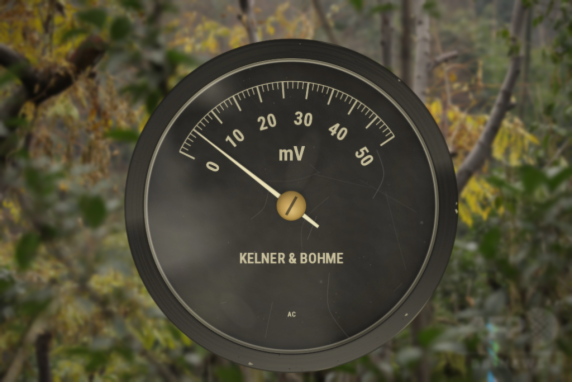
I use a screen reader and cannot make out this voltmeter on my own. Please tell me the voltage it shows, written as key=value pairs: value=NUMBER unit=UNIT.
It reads value=5 unit=mV
